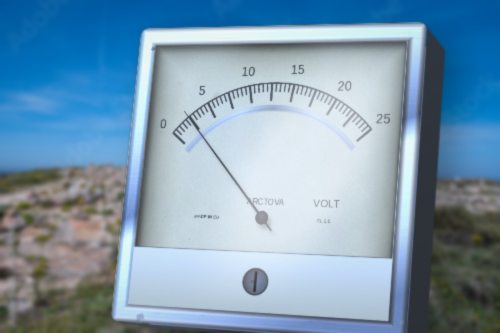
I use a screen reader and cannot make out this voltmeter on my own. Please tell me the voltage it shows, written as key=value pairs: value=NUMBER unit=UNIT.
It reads value=2.5 unit=V
